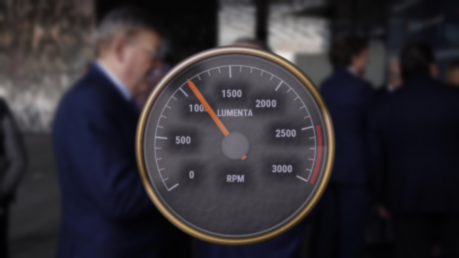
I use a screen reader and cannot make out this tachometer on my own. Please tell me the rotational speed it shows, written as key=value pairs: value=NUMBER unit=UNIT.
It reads value=1100 unit=rpm
